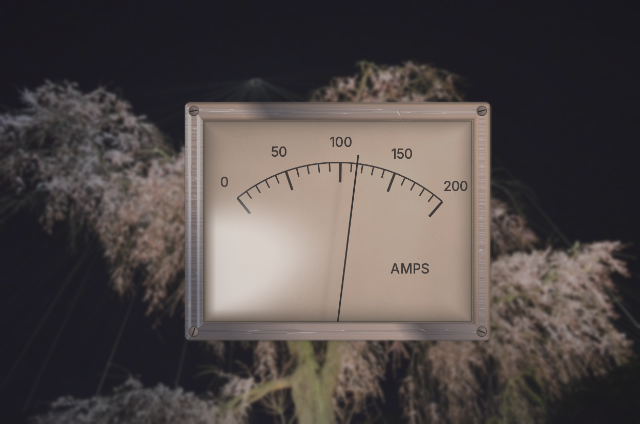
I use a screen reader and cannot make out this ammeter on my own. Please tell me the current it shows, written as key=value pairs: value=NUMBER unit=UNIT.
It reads value=115 unit=A
